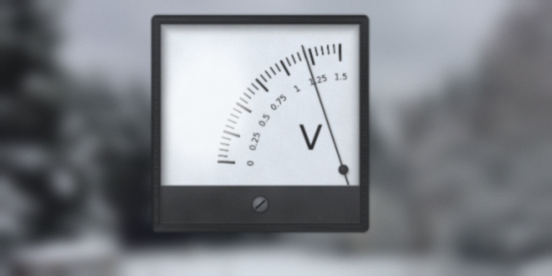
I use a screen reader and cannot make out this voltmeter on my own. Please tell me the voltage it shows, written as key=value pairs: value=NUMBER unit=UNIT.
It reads value=1.2 unit=V
